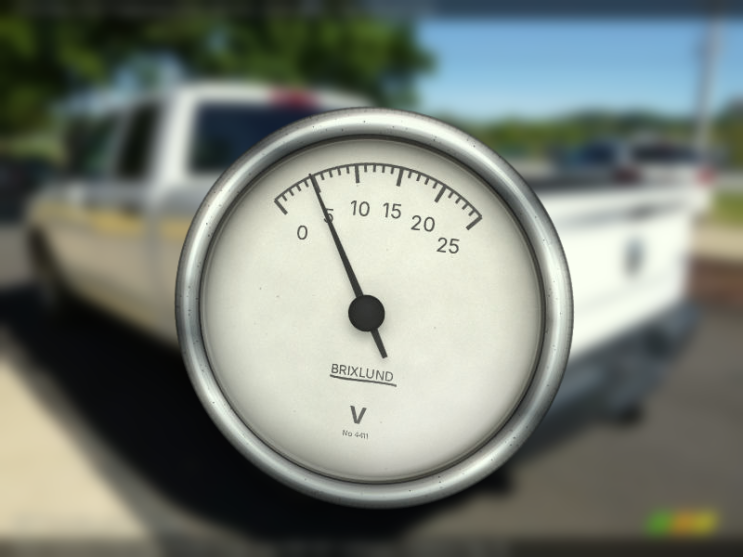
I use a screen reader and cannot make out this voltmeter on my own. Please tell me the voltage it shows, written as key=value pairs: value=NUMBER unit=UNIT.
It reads value=5 unit=V
